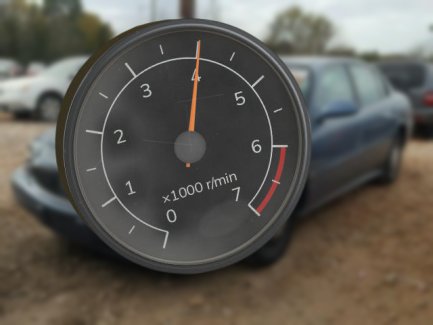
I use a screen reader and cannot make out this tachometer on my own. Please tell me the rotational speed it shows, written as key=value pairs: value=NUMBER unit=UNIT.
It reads value=4000 unit=rpm
